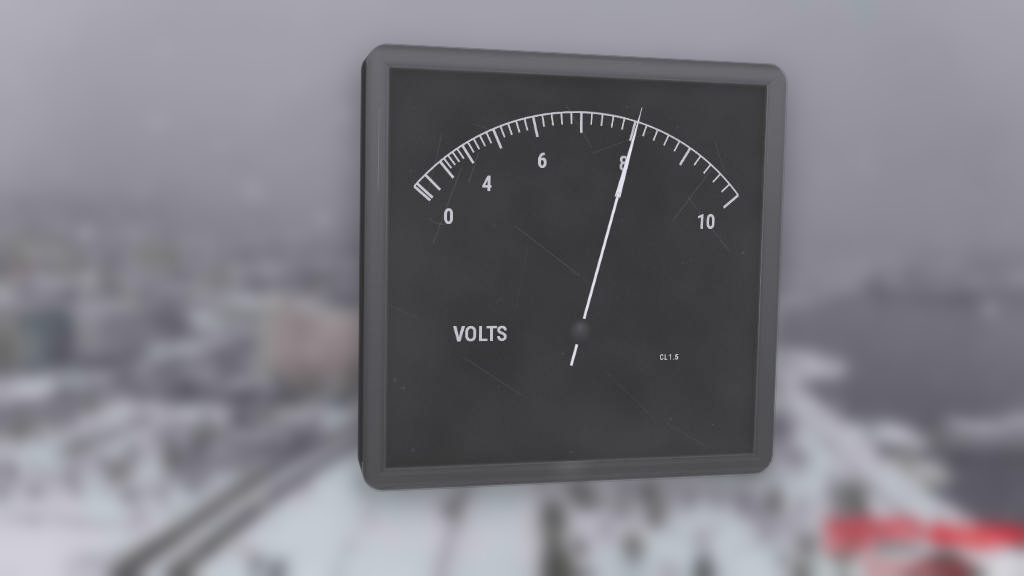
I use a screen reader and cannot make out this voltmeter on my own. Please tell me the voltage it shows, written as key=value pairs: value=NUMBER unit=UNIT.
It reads value=8 unit=V
